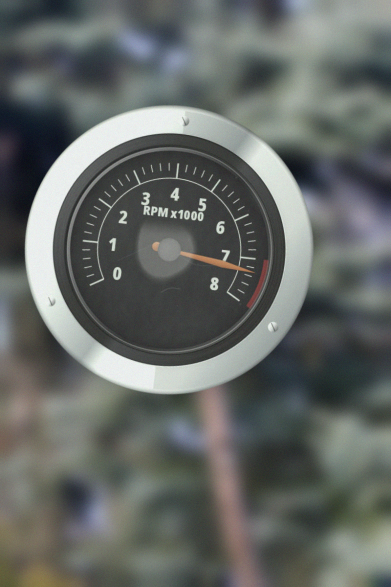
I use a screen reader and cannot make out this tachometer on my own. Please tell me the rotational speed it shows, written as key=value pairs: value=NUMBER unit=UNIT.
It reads value=7300 unit=rpm
